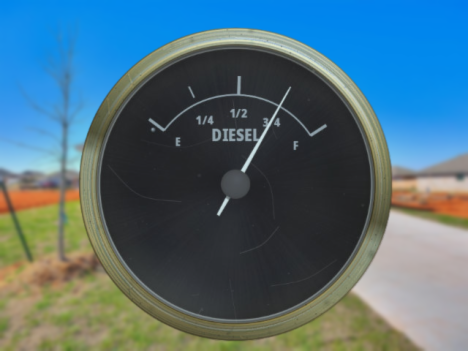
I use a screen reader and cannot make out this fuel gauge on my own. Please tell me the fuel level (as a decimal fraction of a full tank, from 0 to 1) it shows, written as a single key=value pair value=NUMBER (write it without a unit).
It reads value=0.75
